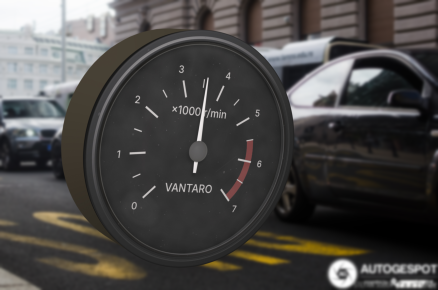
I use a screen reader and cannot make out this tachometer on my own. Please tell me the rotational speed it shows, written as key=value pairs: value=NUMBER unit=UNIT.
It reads value=3500 unit=rpm
